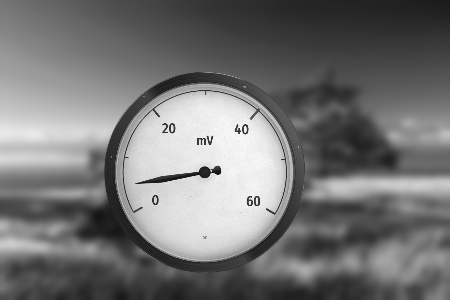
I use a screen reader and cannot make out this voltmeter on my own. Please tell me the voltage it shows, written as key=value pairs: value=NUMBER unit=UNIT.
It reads value=5 unit=mV
